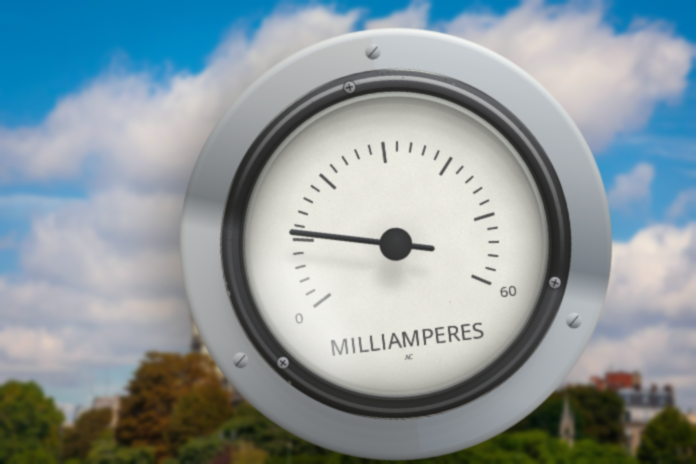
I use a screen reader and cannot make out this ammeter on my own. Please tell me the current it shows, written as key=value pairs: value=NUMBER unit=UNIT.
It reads value=11 unit=mA
